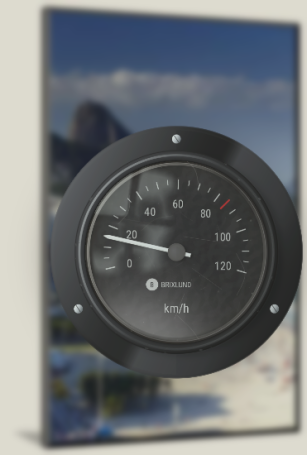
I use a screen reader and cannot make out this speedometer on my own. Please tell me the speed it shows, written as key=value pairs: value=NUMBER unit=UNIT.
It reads value=15 unit=km/h
